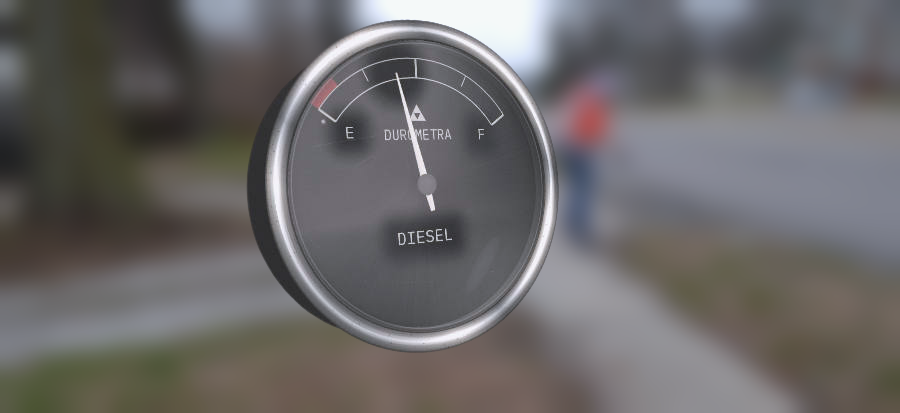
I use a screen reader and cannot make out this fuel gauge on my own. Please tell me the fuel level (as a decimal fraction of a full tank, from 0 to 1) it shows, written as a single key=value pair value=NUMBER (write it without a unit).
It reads value=0.375
